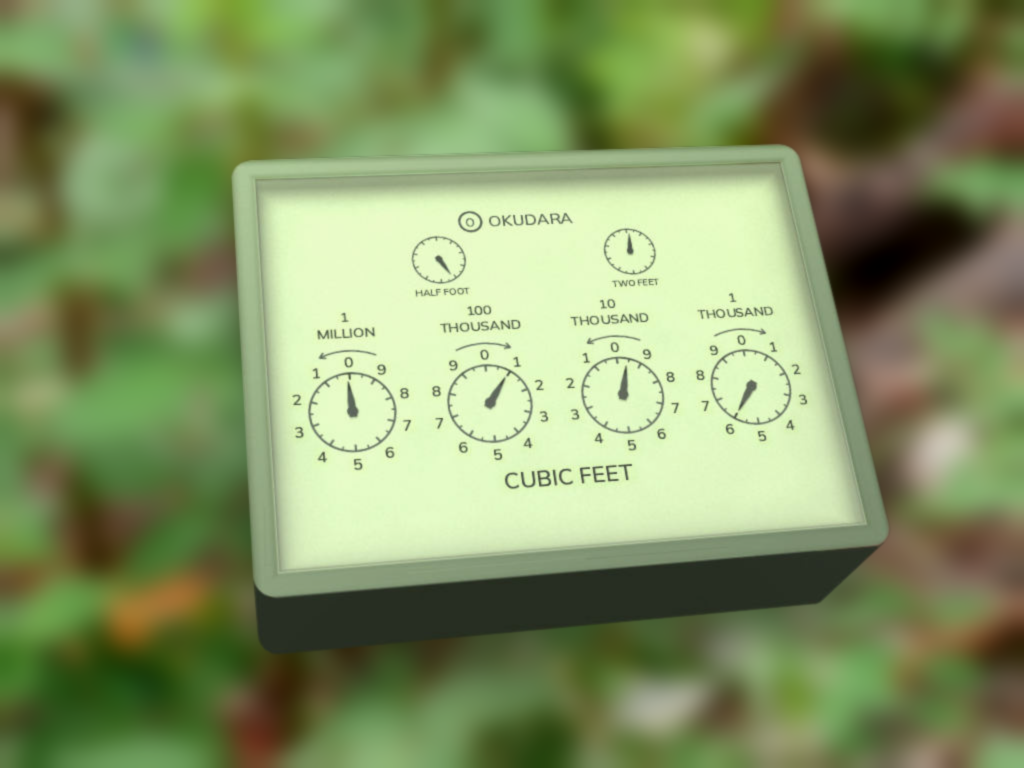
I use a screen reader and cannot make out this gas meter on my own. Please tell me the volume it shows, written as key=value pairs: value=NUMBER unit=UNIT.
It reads value=9600 unit=ft³
